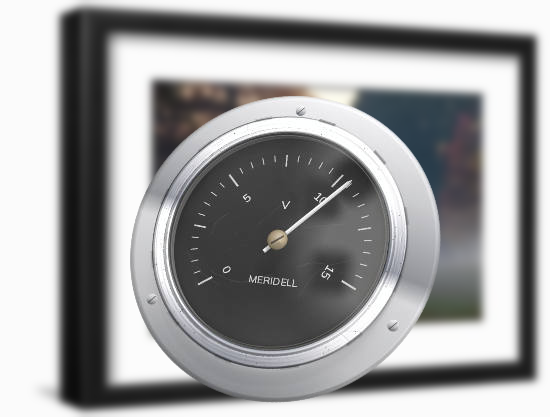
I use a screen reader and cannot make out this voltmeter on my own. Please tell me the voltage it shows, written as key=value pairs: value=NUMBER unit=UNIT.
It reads value=10.5 unit=V
